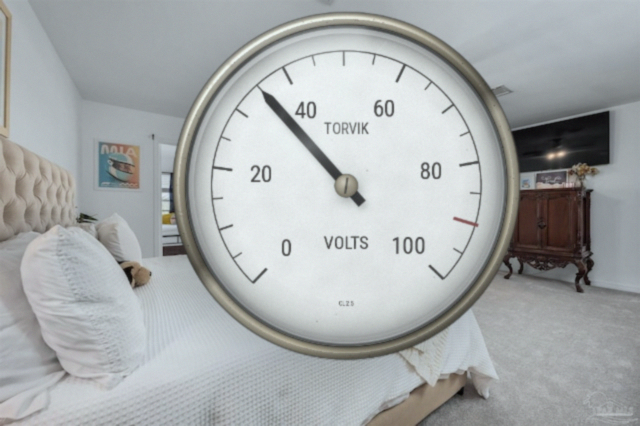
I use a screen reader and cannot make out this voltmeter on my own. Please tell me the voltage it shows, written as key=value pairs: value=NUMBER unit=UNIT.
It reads value=35 unit=V
